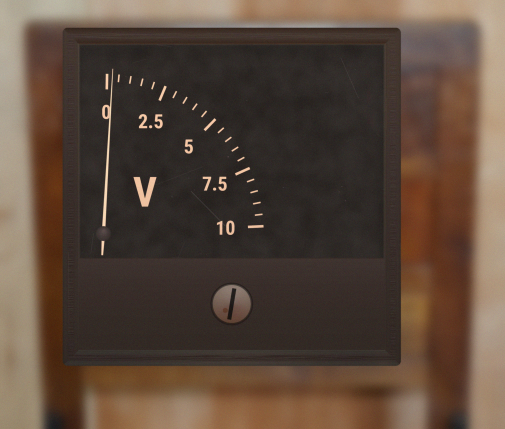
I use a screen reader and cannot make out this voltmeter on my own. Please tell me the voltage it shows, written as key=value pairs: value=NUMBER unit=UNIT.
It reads value=0.25 unit=V
